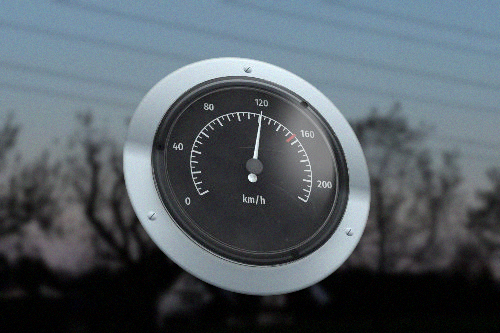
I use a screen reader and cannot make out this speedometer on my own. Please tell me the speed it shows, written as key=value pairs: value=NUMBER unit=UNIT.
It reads value=120 unit=km/h
